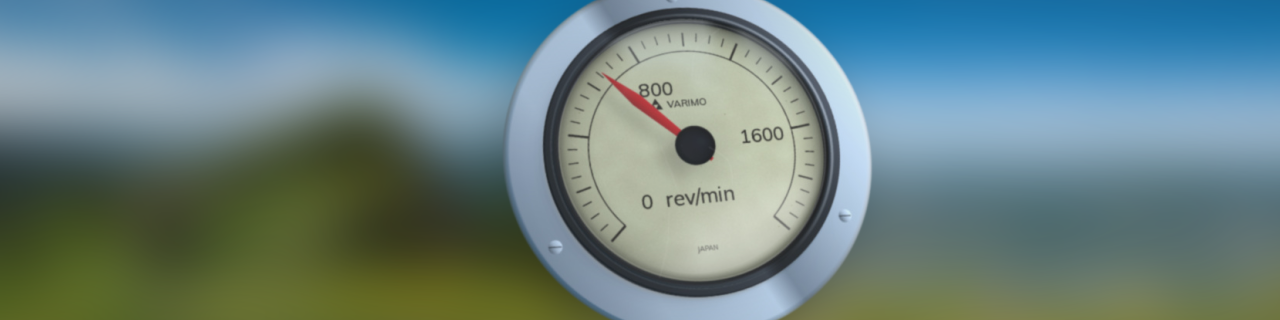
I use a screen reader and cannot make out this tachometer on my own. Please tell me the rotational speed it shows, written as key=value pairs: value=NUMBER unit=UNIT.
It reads value=650 unit=rpm
